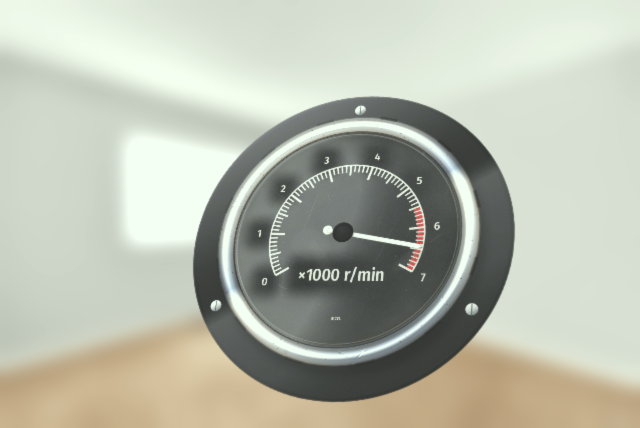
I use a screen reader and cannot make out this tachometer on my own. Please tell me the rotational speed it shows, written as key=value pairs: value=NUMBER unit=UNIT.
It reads value=6500 unit=rpm
